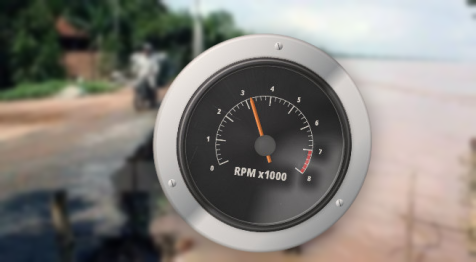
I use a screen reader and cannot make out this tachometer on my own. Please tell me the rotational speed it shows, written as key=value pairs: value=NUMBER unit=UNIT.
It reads value=3200 unit=rpm
